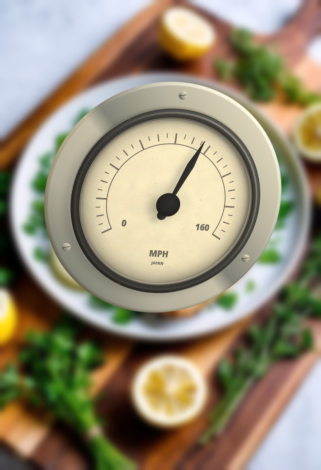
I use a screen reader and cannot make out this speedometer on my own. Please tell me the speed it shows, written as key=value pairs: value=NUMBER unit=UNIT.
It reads value=95 unit=mph
